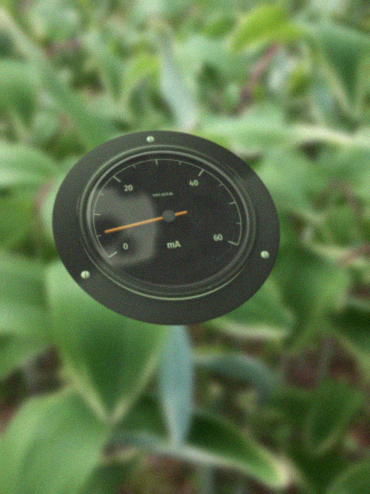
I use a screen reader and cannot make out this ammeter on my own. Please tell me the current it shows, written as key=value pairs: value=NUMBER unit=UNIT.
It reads value=5 unit=mA
